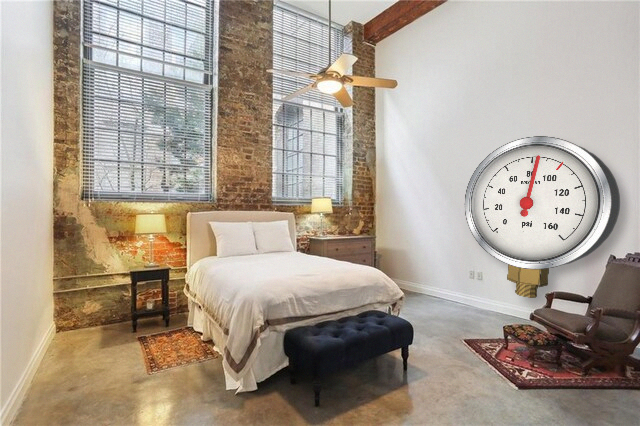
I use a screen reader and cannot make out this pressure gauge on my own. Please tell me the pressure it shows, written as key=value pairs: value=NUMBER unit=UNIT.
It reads value=85 unit=psi
